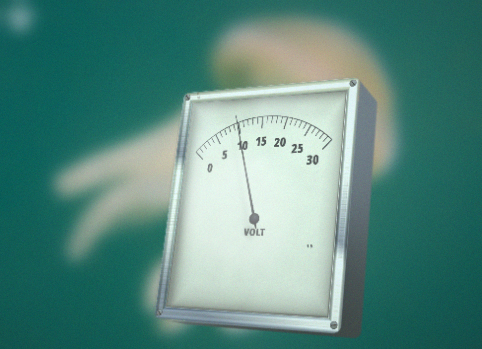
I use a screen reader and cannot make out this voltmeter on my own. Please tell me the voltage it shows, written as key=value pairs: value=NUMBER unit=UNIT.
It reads value=10 unit=V
